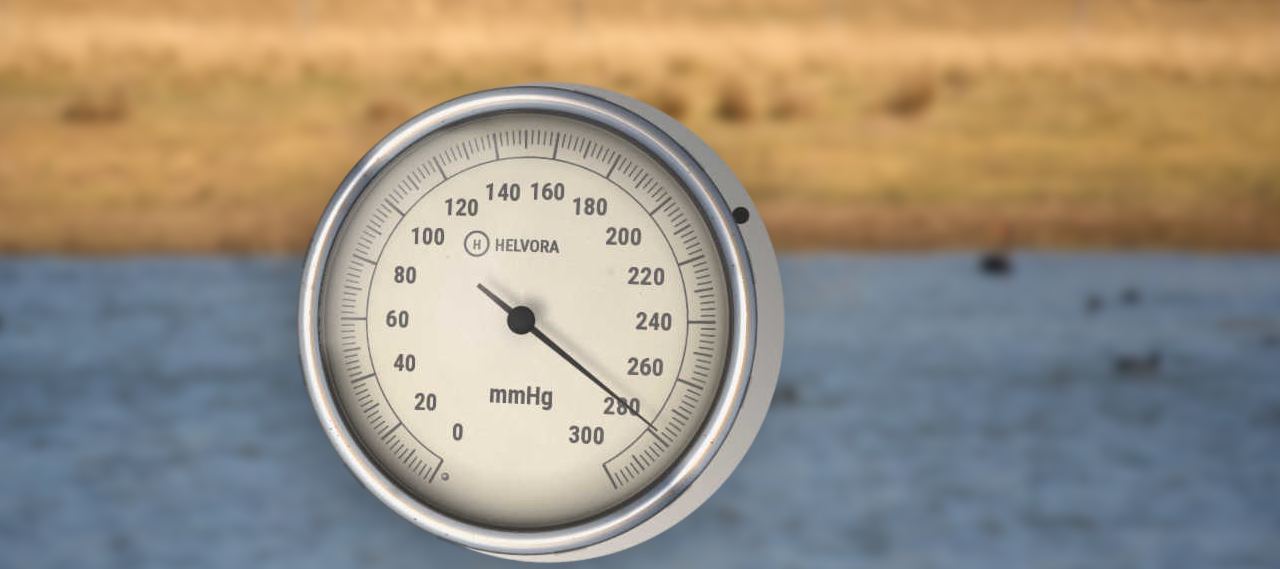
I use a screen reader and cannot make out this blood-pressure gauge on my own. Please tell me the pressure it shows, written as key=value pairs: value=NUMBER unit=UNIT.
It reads value=278 unit=mmHg
